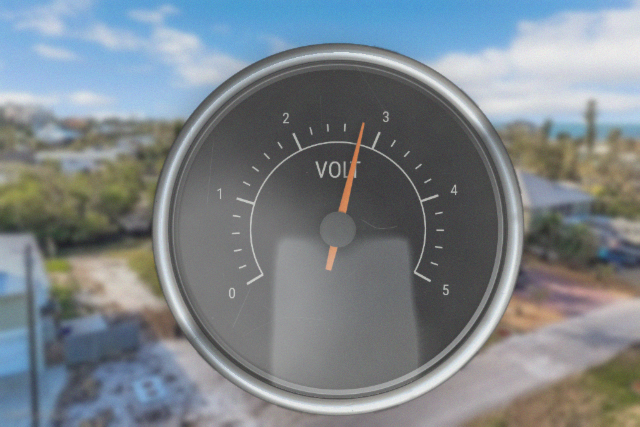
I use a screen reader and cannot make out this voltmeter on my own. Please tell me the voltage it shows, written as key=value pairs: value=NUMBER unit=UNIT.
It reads value=2.8 unit=V
